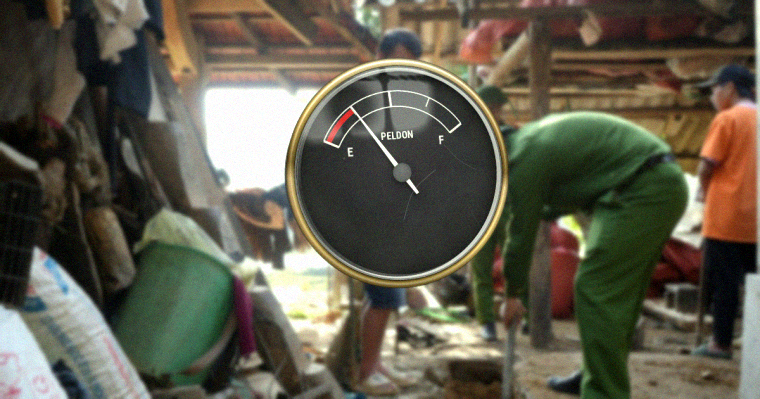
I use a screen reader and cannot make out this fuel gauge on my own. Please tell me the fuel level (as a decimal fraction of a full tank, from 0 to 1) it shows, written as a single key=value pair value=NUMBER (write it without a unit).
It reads value=0.25
